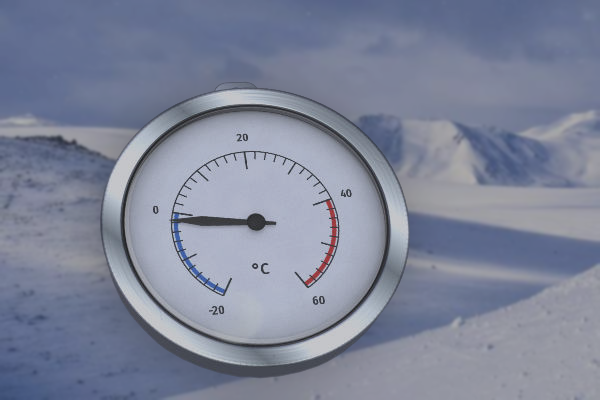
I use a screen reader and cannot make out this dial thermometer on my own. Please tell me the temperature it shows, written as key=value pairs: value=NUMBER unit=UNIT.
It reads value=-2 unit=°C
